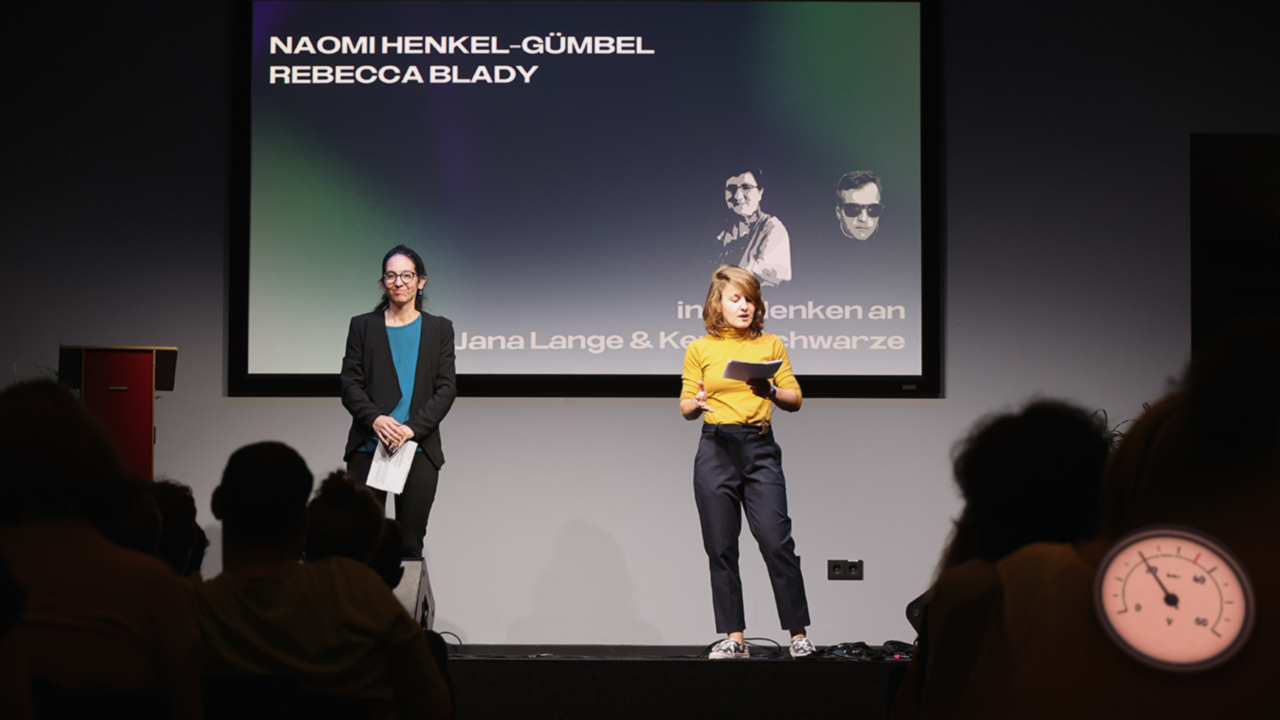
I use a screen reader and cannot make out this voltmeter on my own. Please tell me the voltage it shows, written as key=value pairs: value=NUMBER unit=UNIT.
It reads value=20 unit=V
